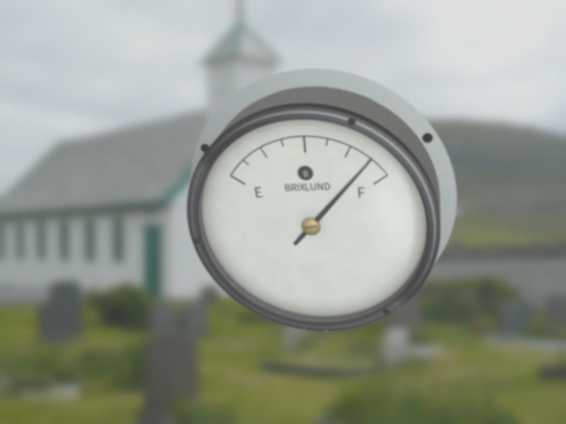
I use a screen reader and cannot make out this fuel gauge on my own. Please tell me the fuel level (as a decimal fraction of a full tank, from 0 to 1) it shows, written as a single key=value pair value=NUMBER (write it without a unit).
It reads value=0.875
